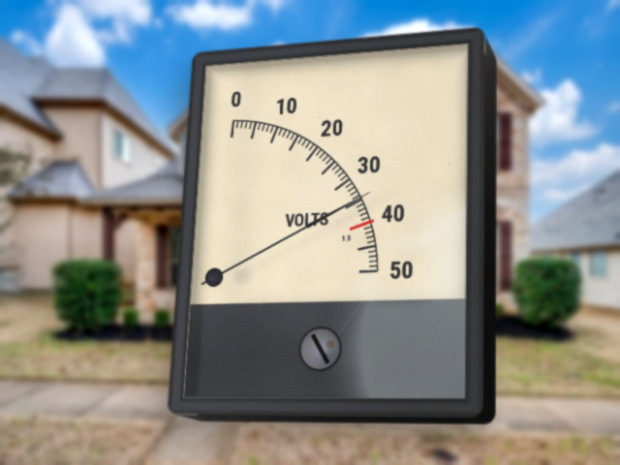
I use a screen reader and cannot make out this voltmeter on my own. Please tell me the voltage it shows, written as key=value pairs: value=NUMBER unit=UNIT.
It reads value=35 unit=V
